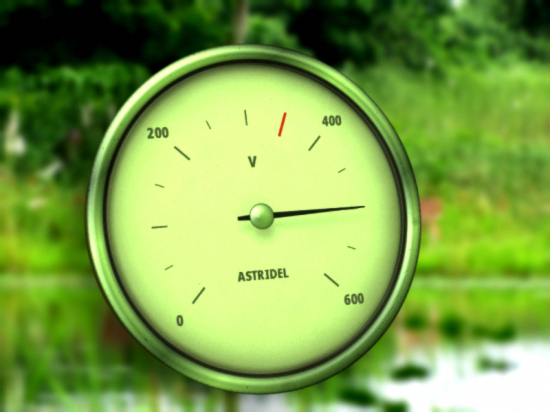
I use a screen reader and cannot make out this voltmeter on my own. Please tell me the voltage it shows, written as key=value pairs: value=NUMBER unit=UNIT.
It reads value=500 unit=V
